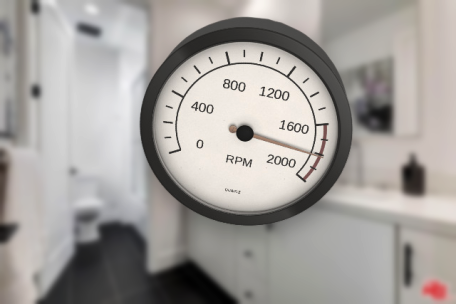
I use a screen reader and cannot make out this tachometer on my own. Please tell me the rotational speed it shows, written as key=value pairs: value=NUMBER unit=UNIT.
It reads value=1800 unit=rpm
